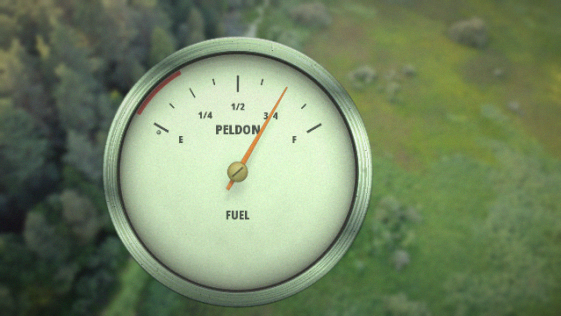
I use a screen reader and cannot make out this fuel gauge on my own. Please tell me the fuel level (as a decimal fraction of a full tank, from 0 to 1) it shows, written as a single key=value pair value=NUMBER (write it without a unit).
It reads value=0.75
